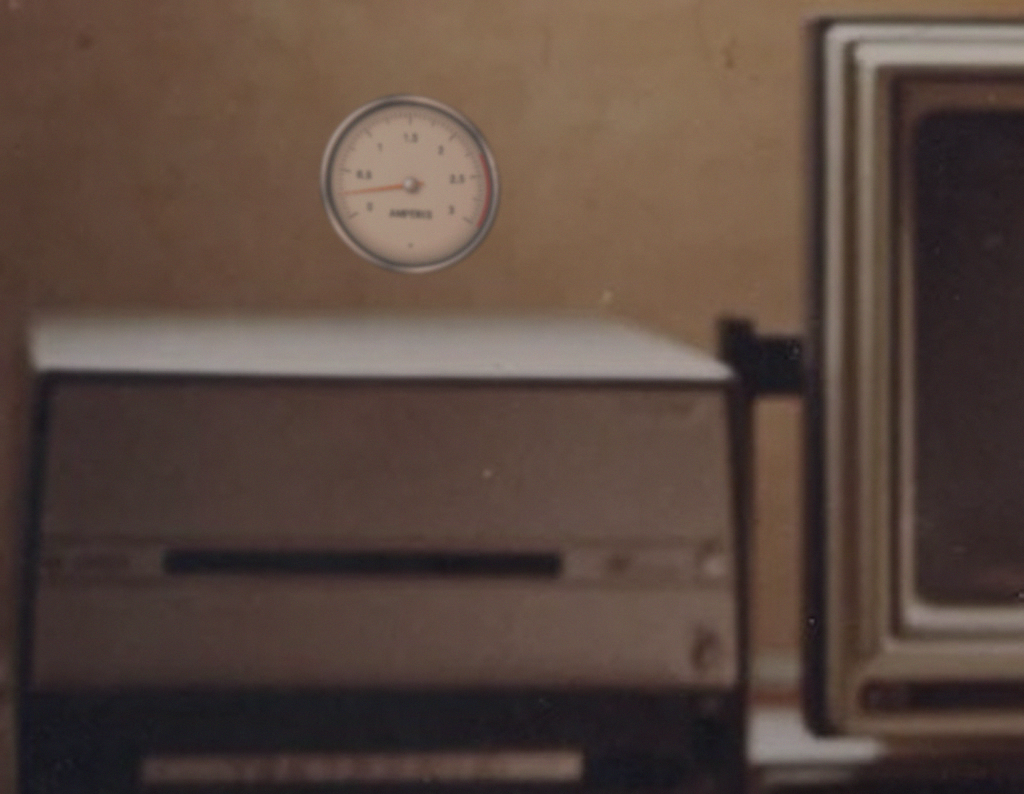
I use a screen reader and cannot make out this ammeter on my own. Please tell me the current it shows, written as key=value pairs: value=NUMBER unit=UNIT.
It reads value=0.25 unit=A
